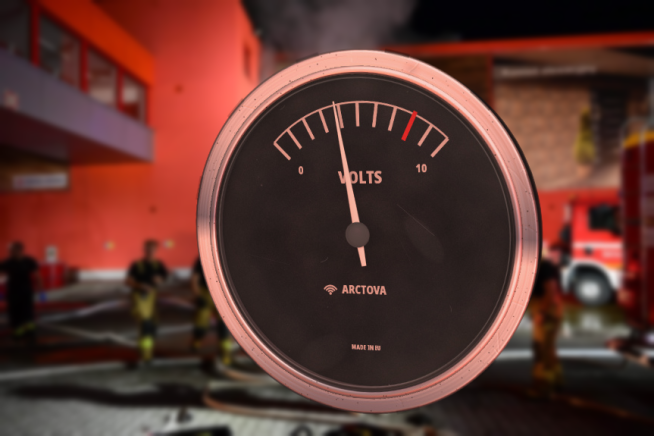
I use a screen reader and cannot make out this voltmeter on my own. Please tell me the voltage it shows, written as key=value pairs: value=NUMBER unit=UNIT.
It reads value=4 unit=V
